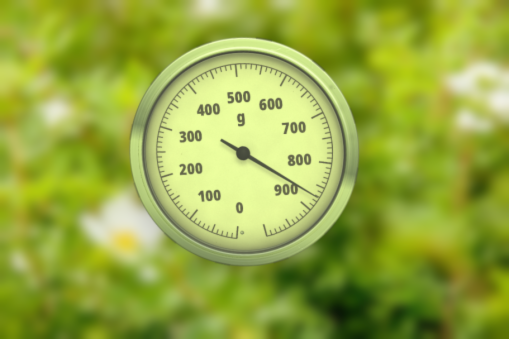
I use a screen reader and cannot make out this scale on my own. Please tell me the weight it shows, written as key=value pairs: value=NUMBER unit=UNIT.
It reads value=870 unit=g
